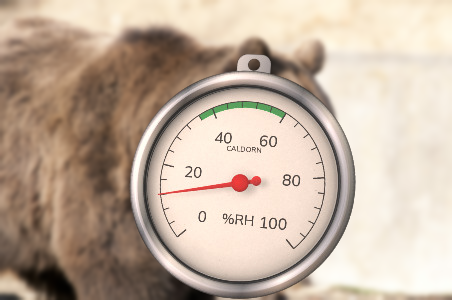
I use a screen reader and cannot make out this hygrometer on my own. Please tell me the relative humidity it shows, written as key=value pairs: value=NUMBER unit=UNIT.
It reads value=12 unit=%
